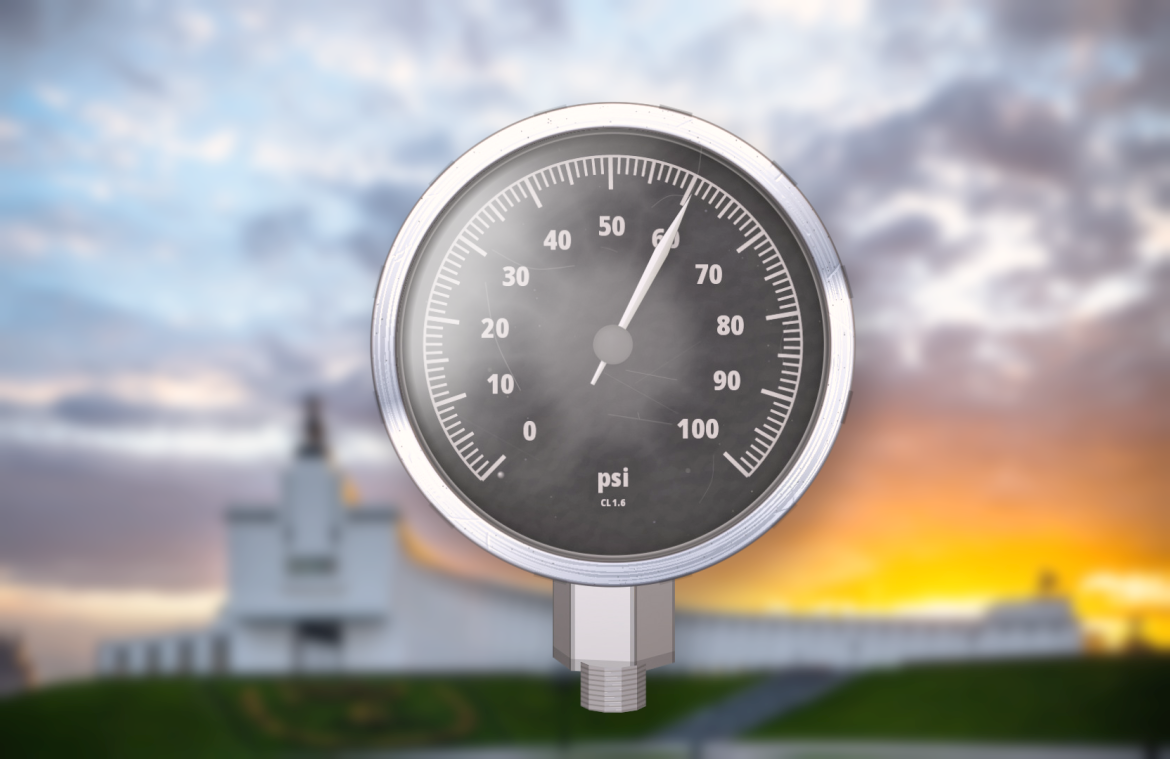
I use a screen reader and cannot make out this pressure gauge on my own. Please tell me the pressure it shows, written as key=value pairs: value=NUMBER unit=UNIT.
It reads value=60.5 unit=psi
